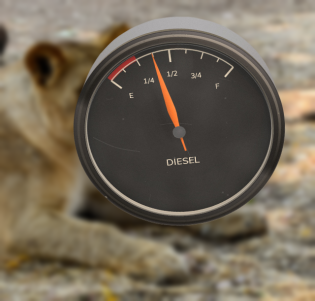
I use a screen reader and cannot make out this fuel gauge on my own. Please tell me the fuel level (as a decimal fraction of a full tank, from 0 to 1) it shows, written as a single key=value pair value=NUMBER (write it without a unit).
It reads value=0.375
